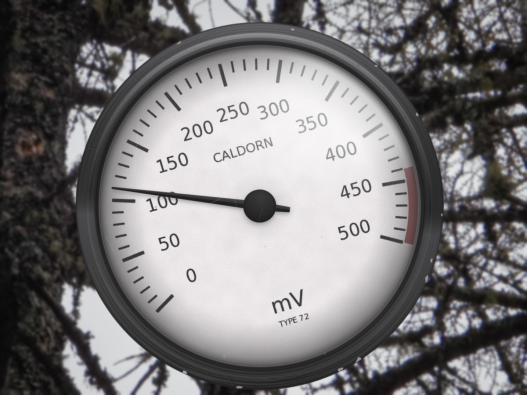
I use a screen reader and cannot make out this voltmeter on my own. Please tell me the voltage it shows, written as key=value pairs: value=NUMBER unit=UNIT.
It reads value=110 unit=mV
